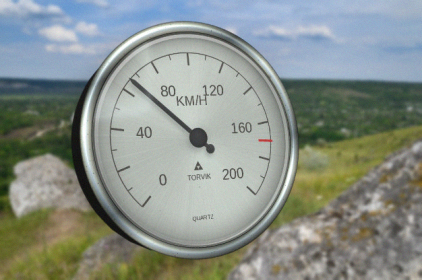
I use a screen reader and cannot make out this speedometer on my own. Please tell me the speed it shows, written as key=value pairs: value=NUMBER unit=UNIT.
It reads value=65 unit=km/h
